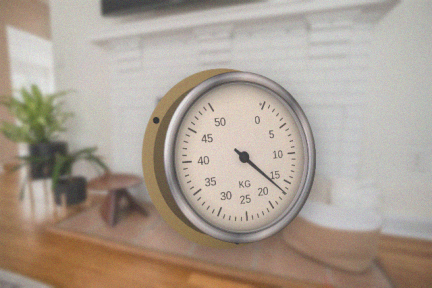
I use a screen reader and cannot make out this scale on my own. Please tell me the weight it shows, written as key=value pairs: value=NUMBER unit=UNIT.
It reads value=17 unit=kg
